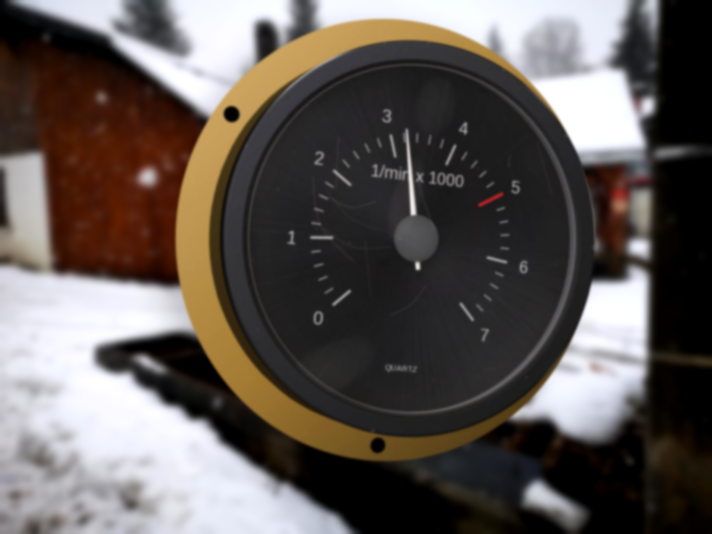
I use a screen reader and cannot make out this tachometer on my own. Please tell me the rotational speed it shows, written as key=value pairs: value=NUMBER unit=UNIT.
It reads value=3200 unit=rpm
